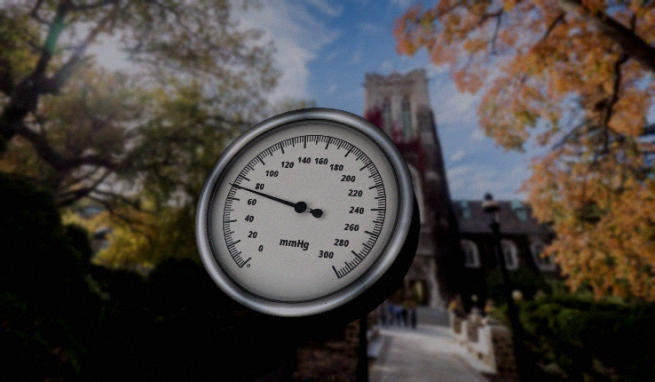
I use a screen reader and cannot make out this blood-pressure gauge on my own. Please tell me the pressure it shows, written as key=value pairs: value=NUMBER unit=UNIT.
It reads value=70 unit=mmHg
